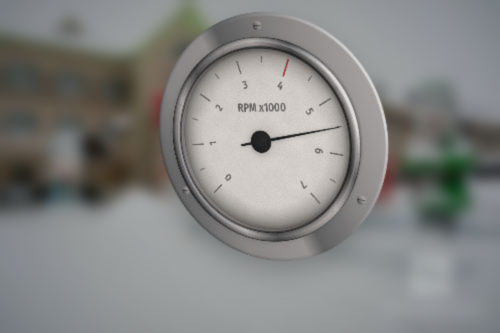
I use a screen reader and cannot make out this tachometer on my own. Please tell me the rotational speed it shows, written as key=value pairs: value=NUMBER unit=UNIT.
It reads value=5500 unit=rpm
